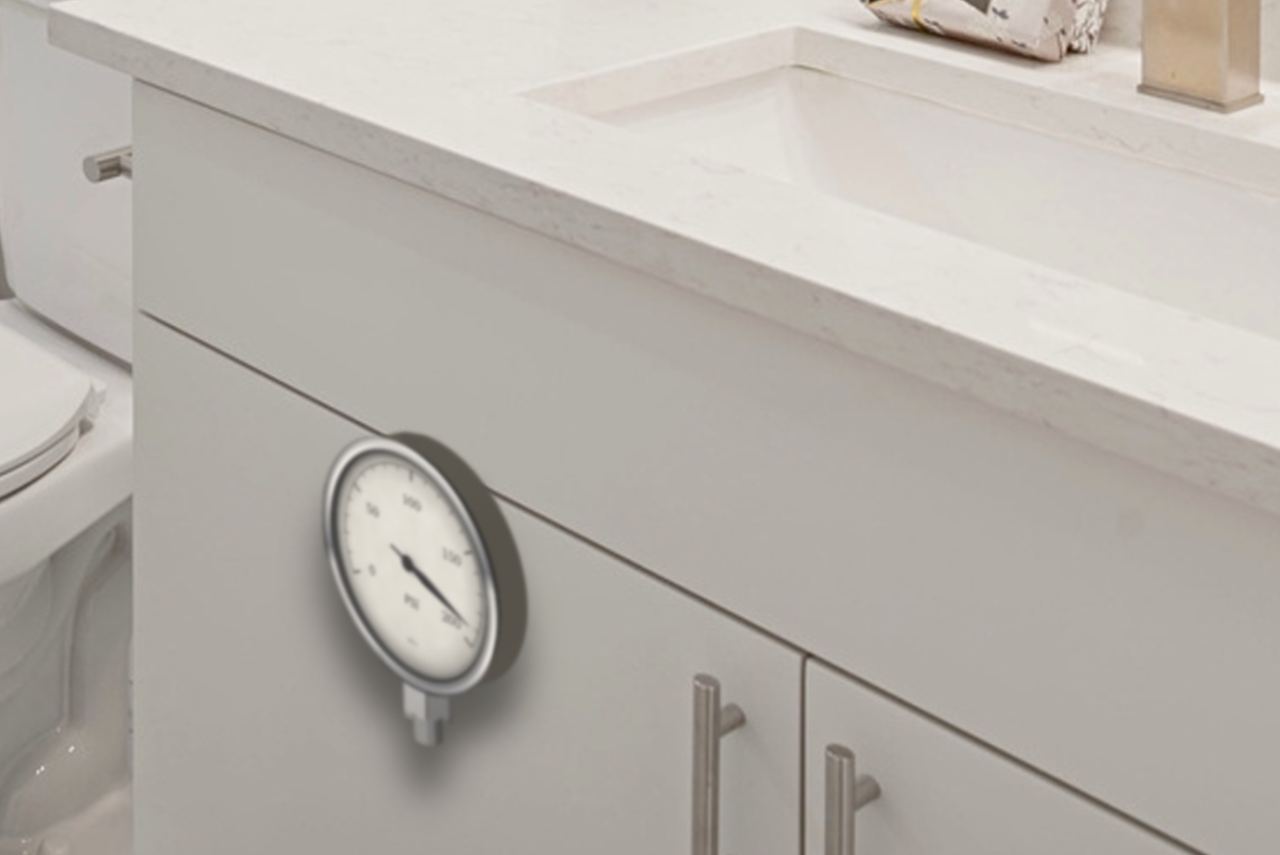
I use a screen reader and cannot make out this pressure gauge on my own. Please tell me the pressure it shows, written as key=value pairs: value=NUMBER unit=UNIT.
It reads value=190 unit=psi
